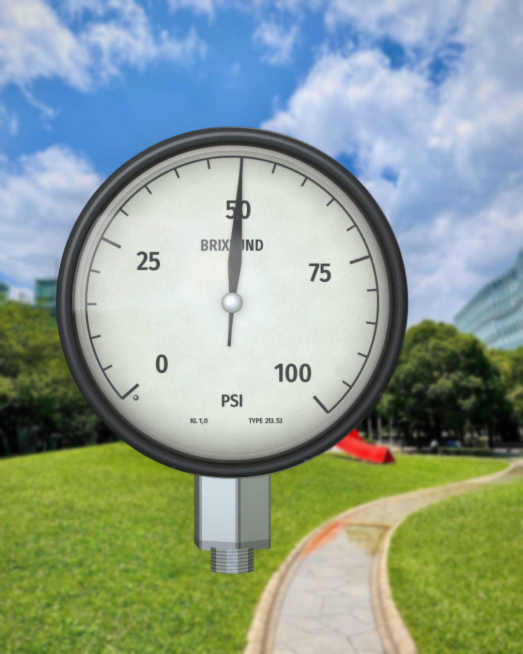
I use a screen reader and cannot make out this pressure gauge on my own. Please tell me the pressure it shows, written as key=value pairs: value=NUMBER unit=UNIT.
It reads value=50 unit=psi
